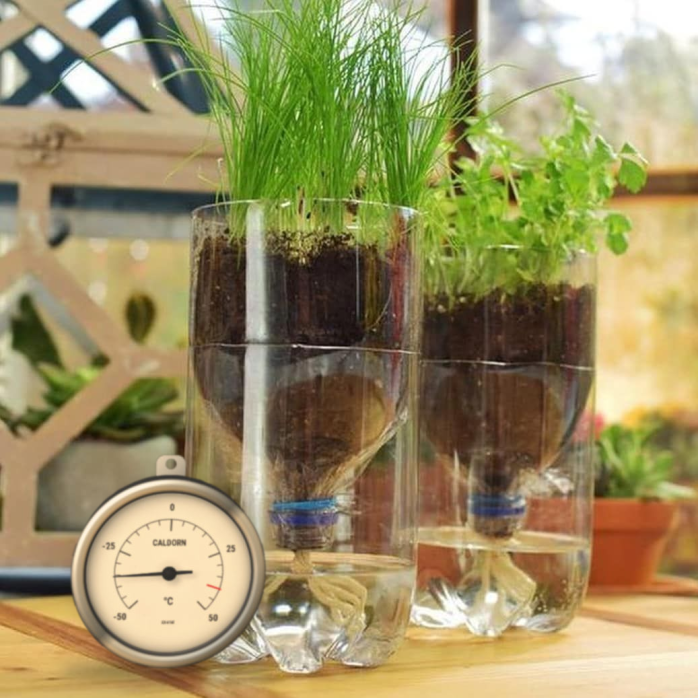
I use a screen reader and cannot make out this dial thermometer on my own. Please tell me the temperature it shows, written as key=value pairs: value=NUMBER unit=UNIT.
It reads value=-35 unit=°C
